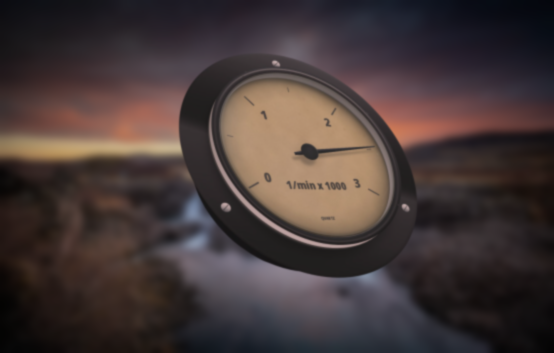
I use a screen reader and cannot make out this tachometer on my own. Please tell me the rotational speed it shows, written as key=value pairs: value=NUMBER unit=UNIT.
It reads value=2500 unit=rpm
